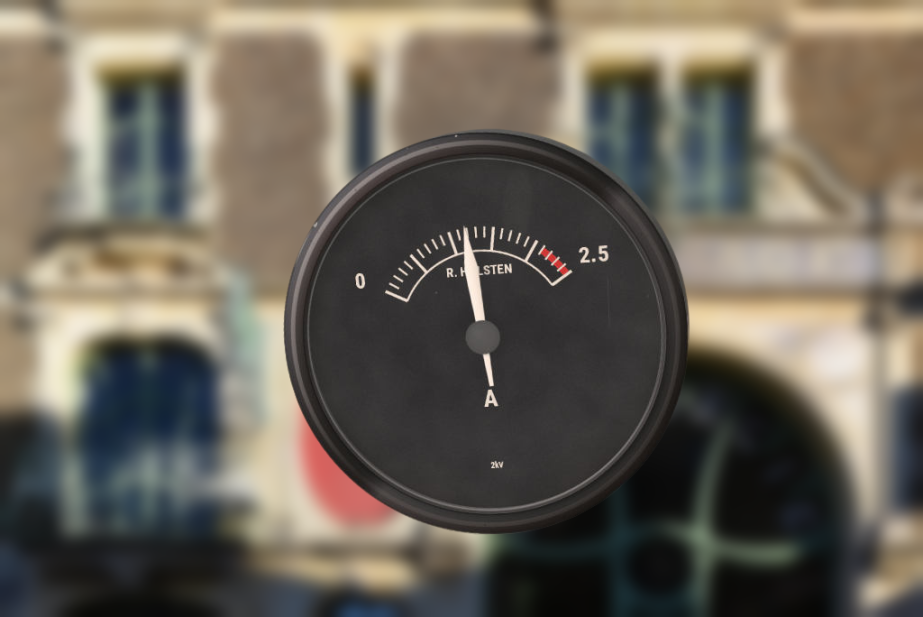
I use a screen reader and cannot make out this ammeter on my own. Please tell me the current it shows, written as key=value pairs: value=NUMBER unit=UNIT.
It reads value=1.2 unit=A
